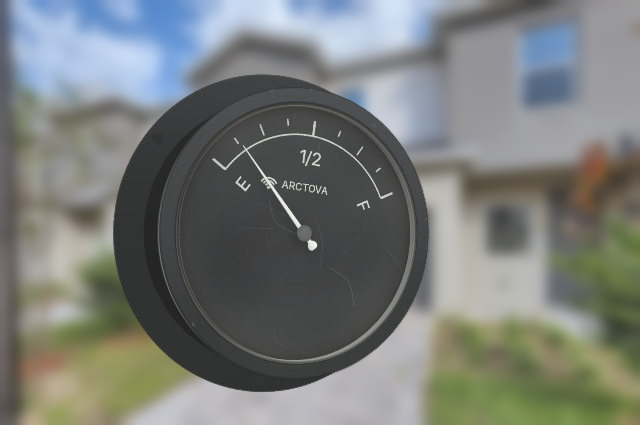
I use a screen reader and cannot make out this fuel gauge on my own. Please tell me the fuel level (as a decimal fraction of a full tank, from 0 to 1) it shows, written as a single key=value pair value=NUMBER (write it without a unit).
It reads value=0.125
